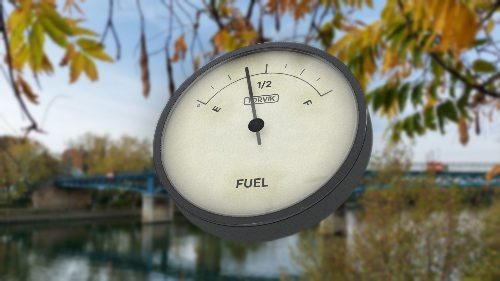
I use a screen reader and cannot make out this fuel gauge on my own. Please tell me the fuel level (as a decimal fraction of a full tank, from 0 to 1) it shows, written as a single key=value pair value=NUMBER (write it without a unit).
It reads value=0.375
